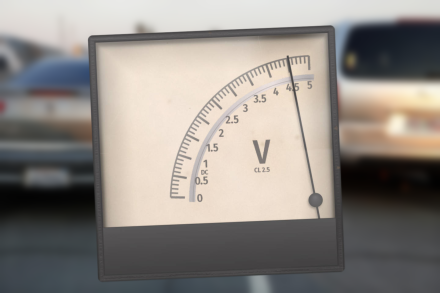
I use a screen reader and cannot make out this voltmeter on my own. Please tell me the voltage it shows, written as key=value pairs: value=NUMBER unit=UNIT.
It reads value=4.5 unit=V
